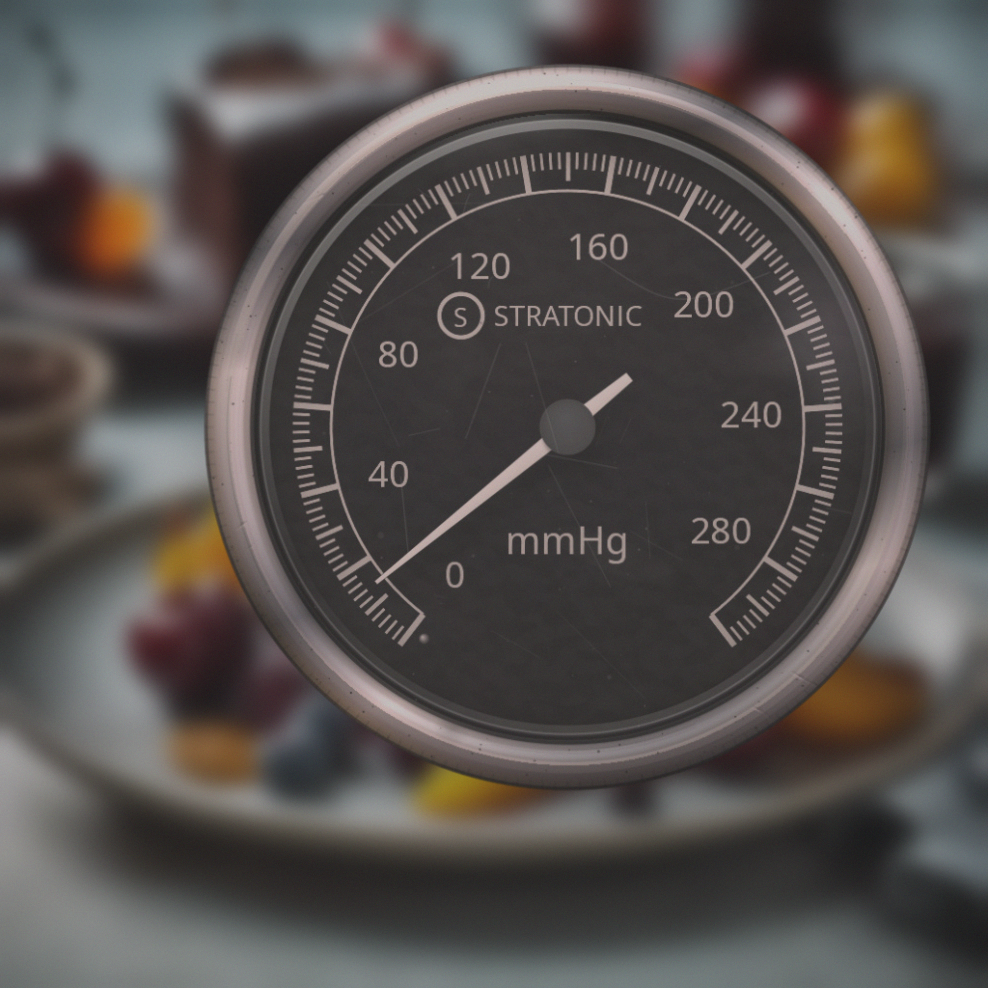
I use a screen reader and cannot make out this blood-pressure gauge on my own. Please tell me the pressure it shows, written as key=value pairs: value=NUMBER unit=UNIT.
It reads value=14 unit=mmHg
